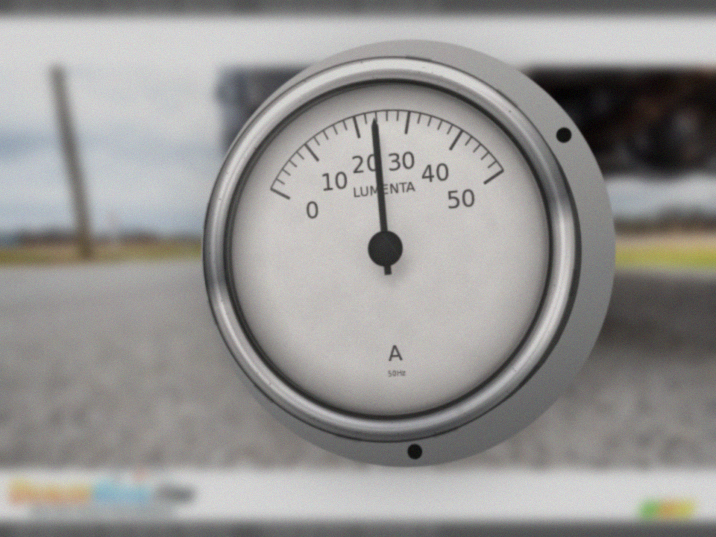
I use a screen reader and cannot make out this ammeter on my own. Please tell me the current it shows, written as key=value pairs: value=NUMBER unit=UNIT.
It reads value=24 unit=A
